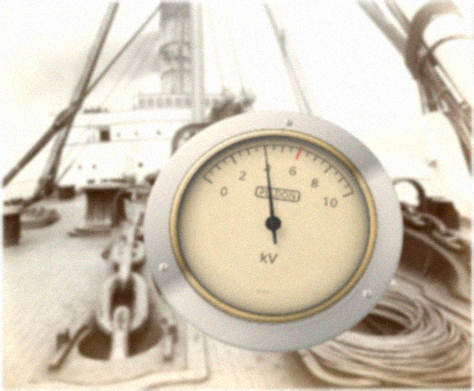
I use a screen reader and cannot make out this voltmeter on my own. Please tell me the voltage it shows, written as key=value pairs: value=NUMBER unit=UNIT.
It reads value=4 unit=kV
